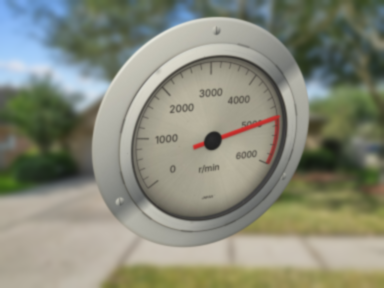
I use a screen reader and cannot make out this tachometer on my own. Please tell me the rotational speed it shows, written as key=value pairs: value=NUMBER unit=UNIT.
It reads value=5000 unit=rpm
